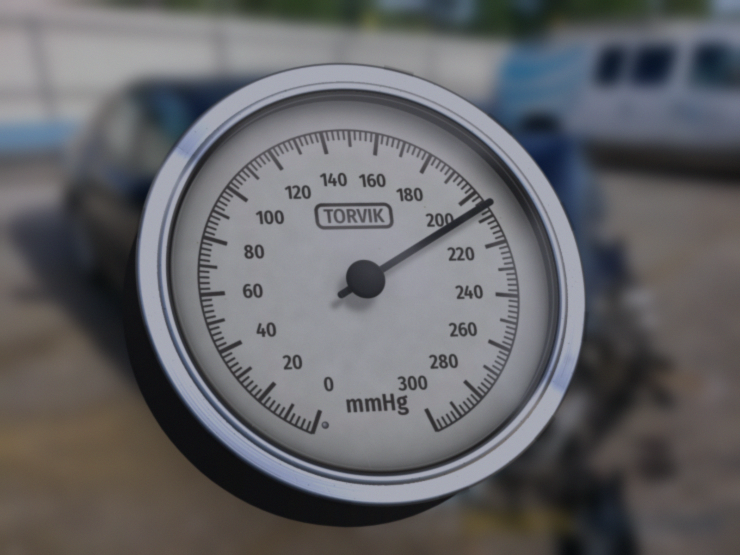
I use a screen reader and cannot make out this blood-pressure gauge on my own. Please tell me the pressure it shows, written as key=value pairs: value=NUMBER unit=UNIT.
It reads value=206 unit=mmHg
